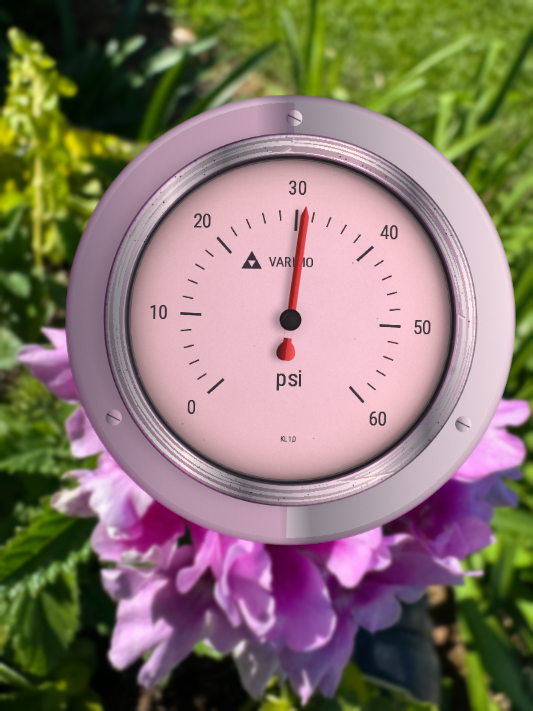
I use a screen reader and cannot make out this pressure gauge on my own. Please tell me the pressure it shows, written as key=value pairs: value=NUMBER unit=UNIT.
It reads value=31 unit=psi
